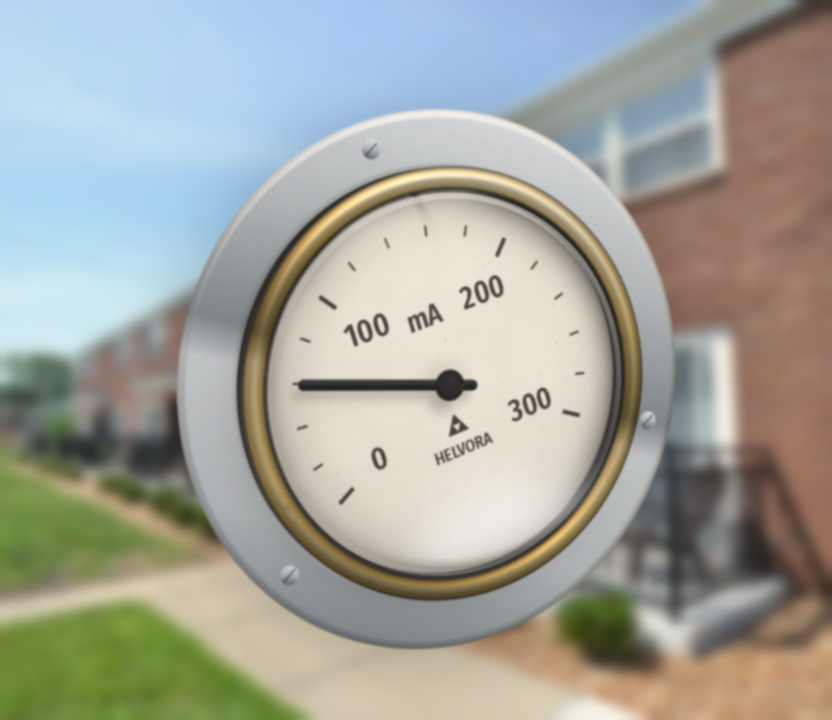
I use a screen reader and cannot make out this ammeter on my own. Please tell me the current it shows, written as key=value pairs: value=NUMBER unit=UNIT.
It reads value=60 unit=mA
